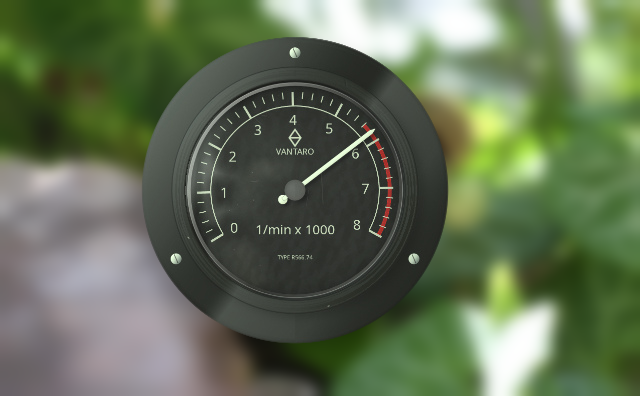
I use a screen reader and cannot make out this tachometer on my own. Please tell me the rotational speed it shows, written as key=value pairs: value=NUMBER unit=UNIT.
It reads value=5800 unit=rpm
